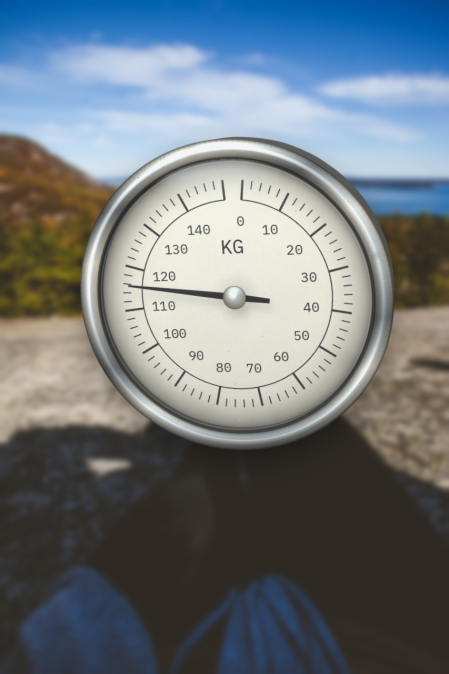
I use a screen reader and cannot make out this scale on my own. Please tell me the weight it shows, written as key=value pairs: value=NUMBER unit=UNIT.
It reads value=116 unit=kg
